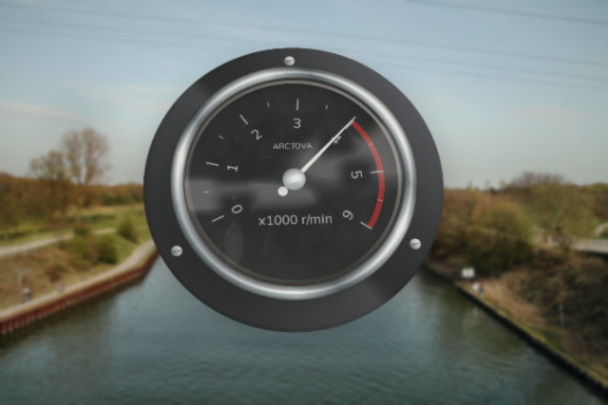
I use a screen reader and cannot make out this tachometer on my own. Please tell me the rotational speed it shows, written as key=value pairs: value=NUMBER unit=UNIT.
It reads value=4000 unit=rpm
